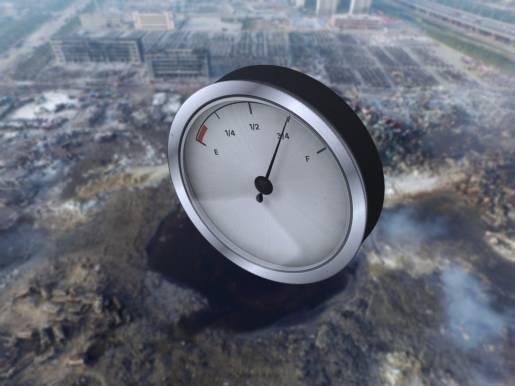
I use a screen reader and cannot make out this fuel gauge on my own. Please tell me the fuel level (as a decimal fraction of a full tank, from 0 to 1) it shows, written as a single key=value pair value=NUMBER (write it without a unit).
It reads value=0.75
